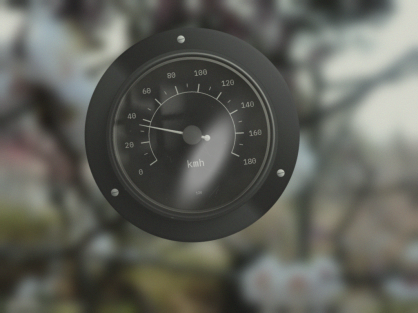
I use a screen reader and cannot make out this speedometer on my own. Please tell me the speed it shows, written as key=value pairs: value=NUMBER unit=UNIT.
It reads value=35 unit=km/h
